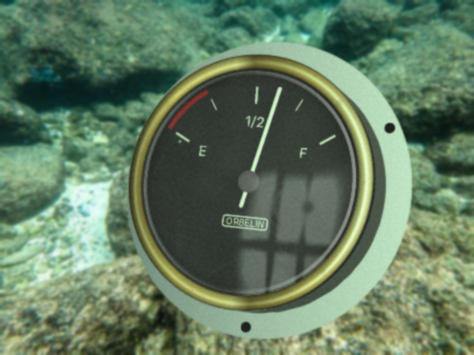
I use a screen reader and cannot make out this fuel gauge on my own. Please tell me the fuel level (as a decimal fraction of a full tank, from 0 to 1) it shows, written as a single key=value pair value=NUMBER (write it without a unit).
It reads value=0.625
